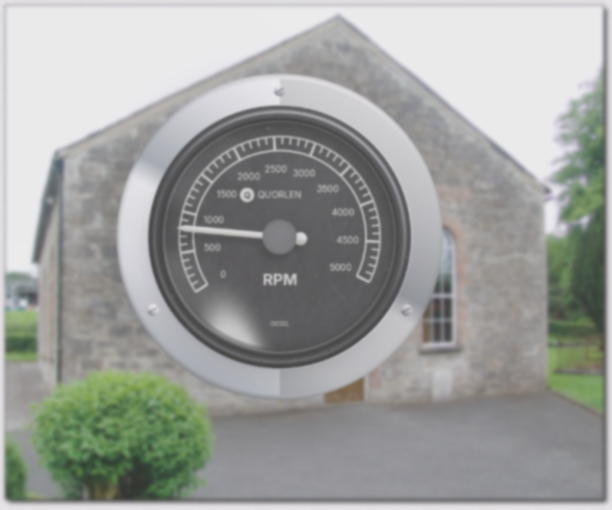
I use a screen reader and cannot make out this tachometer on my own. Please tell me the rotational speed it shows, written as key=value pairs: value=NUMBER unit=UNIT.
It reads value=800 unit=rpm
